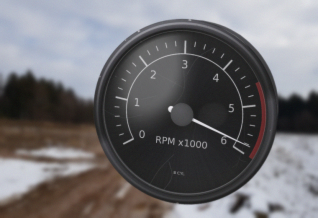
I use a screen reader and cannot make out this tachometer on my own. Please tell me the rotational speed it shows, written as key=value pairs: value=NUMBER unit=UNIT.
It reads value=5800 unit=rpm
